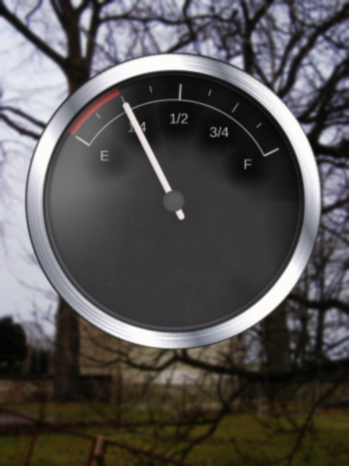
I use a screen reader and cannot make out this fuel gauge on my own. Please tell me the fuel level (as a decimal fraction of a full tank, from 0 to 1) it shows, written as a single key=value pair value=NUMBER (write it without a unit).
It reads value=0.25
